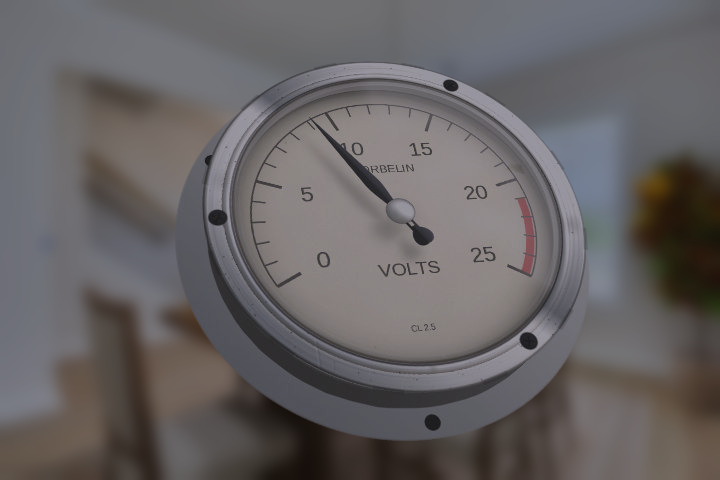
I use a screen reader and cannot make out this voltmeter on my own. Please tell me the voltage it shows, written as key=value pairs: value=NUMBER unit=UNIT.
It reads value=9 unit=V
